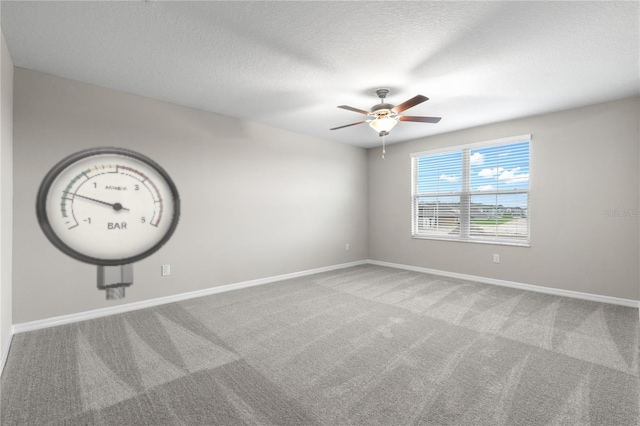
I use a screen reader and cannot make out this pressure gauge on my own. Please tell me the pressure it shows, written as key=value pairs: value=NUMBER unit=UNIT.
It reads value=0.2 unit=bar
